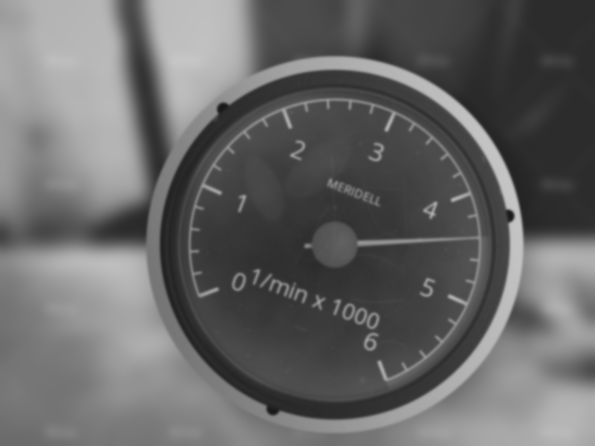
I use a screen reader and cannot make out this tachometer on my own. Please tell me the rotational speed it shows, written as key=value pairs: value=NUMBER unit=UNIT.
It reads value=4400 unit=rpm
